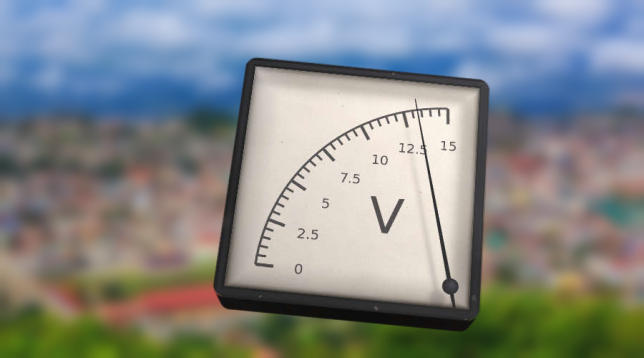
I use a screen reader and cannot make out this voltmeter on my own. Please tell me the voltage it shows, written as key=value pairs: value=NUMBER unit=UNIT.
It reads value=13.25 unit=V
